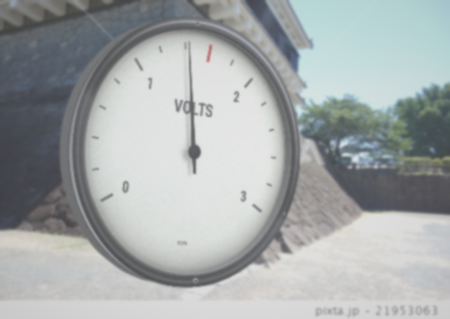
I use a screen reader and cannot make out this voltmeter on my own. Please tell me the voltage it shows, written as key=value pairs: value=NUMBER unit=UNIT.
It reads value=1.4 unit=V
